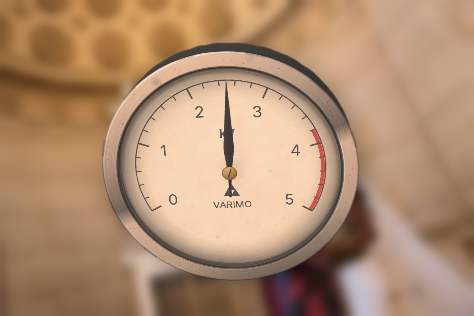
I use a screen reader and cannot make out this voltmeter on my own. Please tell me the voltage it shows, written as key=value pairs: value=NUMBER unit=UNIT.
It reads value=2.5 unit=kV
